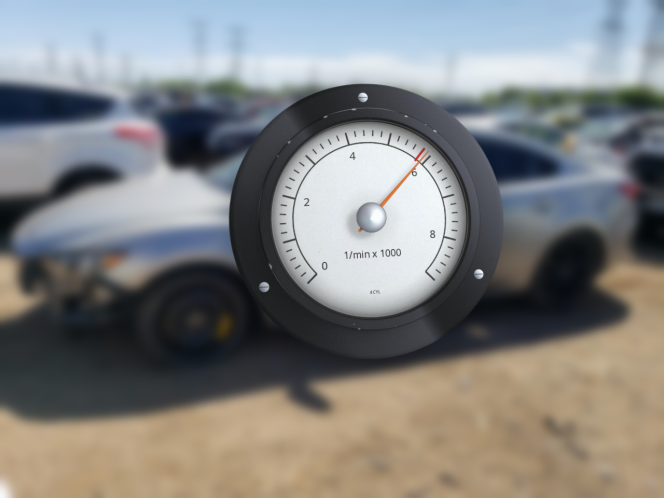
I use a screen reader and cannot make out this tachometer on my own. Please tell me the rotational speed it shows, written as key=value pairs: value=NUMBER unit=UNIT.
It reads value=5900 unit=rpm
